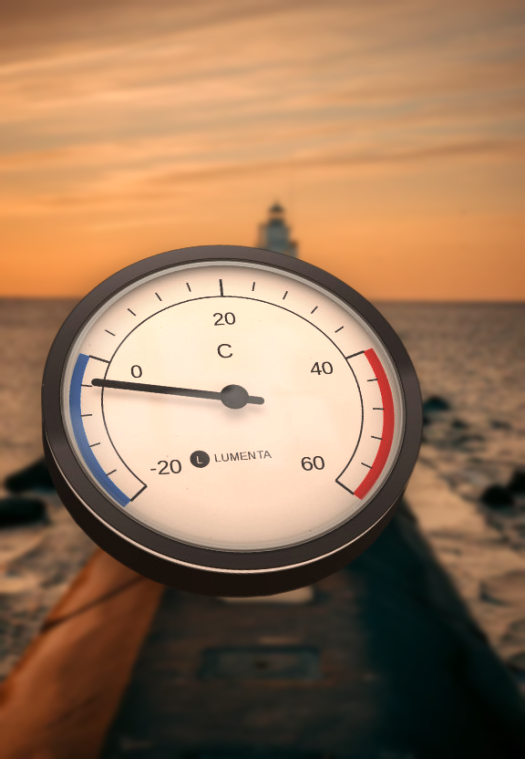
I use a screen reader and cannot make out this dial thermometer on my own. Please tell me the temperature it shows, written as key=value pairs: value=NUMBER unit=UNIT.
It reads value=-4 unit=°C
